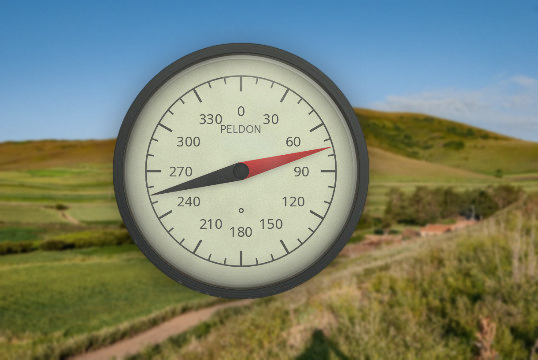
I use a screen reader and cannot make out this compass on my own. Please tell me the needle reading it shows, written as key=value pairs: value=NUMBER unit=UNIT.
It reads value=75 unit=°
